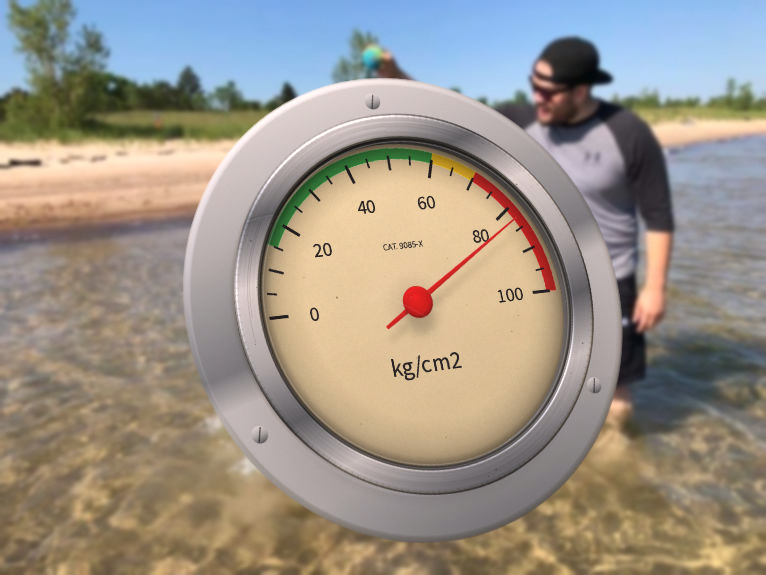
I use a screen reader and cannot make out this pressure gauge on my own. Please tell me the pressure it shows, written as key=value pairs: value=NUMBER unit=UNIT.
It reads value=82.5 unit=kg/cm²
